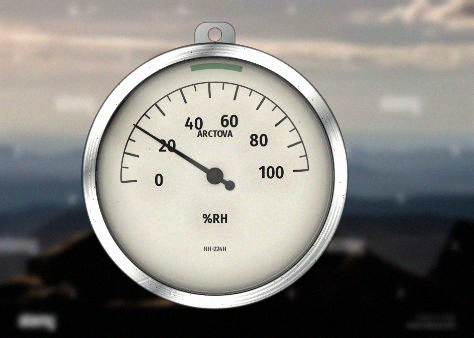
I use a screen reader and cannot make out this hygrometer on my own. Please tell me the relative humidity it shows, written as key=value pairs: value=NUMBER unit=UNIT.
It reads value=20 unit=%
